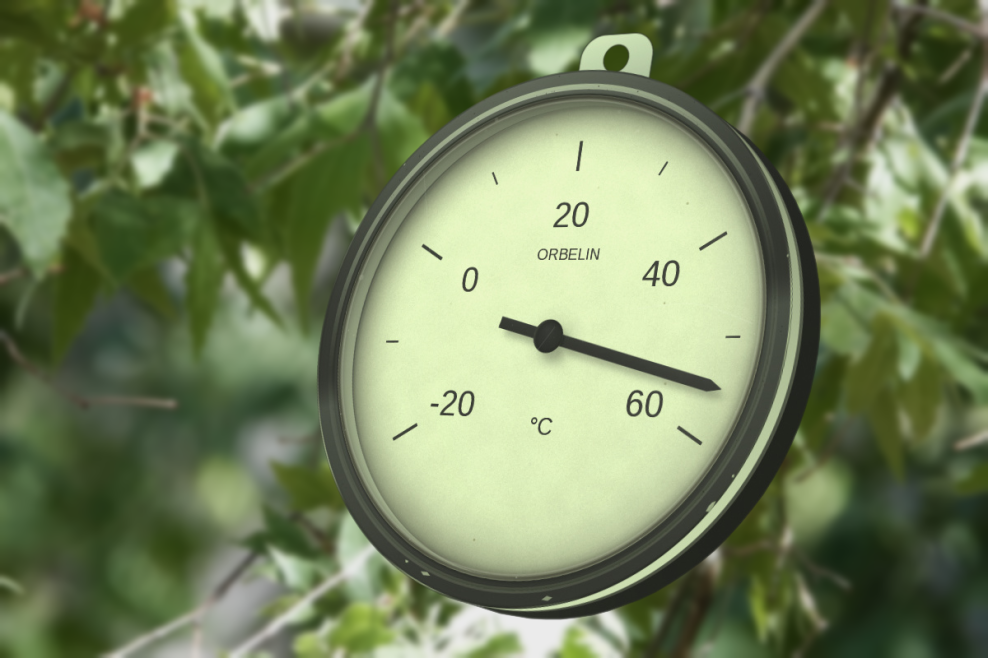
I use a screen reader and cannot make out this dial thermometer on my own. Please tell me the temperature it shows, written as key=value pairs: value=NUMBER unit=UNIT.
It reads value=55 unit=°C
